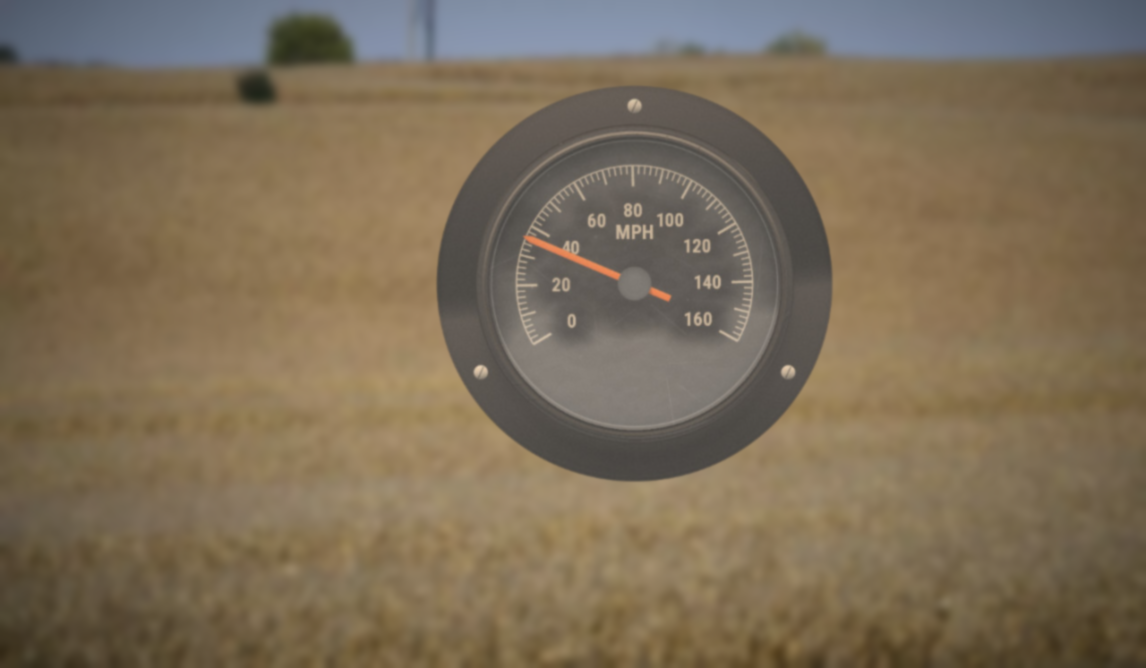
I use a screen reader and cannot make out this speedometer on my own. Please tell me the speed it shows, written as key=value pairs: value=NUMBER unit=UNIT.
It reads value=36 unit=mph
